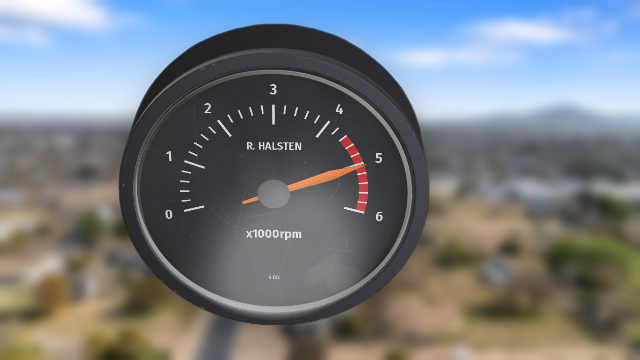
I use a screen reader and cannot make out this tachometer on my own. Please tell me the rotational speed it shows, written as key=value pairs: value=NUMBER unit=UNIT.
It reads value=5000 unit=rpm
